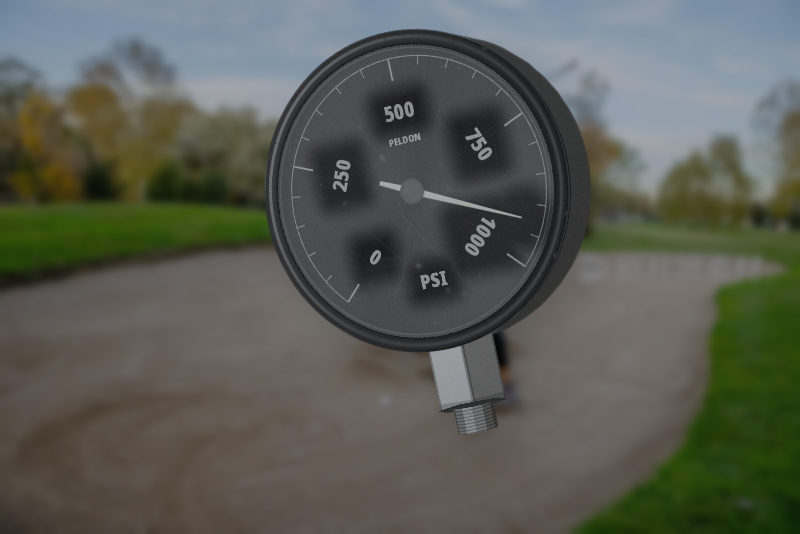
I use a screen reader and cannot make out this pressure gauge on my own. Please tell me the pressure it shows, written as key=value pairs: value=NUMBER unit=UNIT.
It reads value=925 unit=psi
